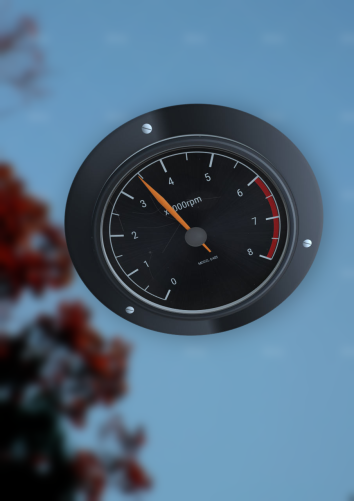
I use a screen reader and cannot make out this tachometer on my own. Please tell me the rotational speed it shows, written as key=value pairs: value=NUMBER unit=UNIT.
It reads value=3500 unit=rpm
